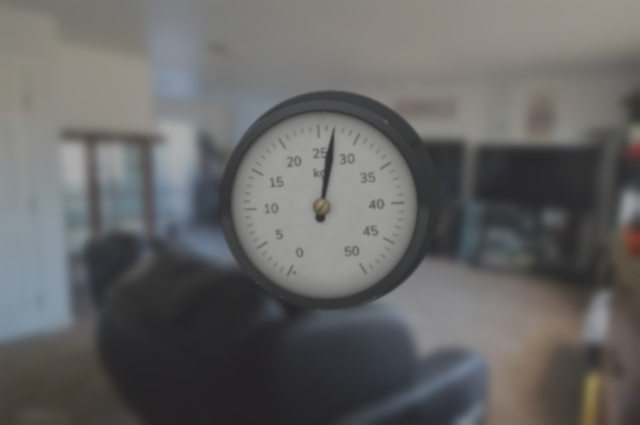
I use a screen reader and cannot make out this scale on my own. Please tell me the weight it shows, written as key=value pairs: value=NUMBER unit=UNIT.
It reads value=27 unit=kg
